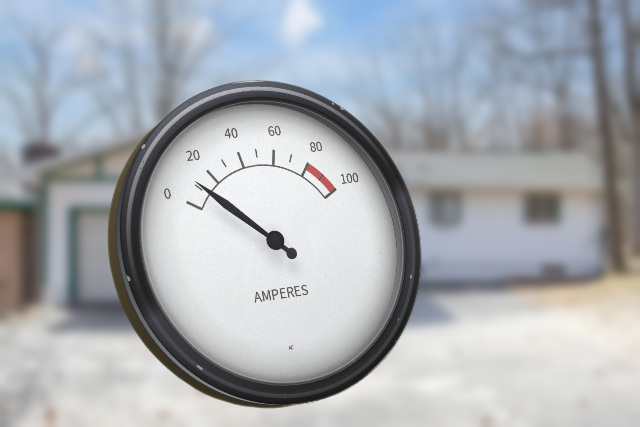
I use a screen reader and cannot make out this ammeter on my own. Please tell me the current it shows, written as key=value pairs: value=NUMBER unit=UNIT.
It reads value=10 unit=A
